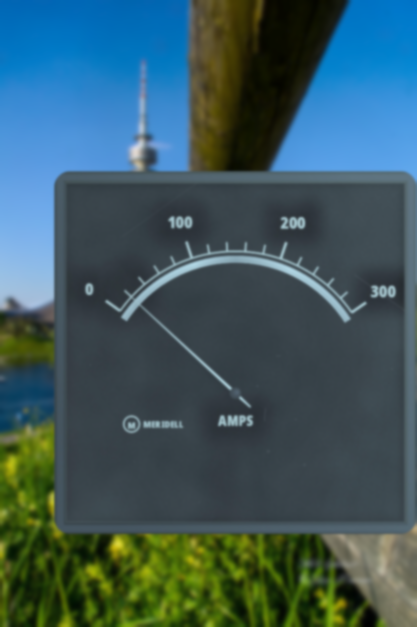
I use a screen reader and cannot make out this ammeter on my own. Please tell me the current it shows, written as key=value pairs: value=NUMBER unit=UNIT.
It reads value=20 unit=A
